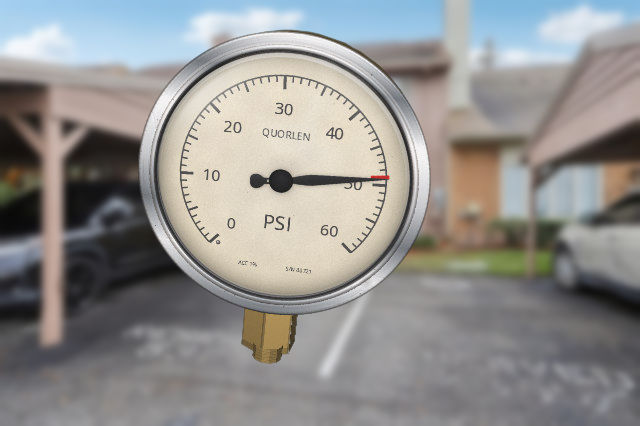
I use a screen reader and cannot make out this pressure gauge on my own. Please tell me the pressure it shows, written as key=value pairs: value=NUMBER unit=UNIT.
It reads value=49 unit=psi
